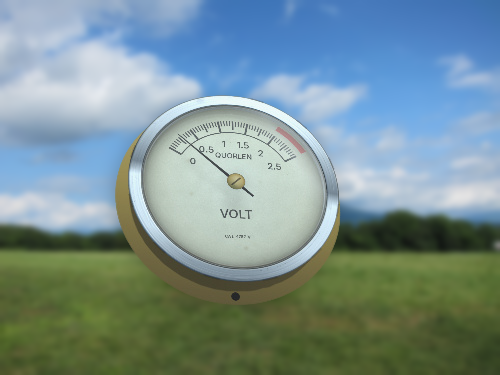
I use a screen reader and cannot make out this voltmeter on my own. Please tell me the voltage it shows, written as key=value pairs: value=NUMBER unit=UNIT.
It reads value=0.25 unit=V
